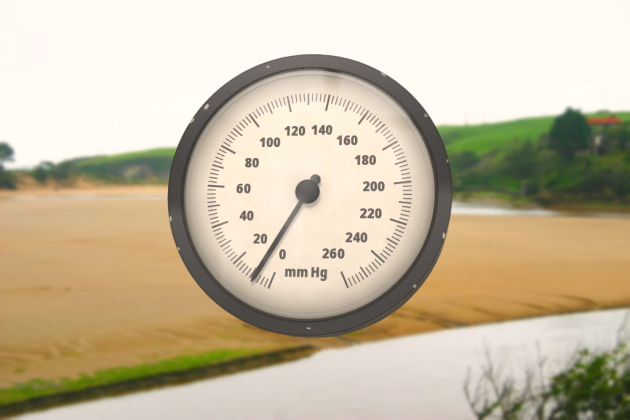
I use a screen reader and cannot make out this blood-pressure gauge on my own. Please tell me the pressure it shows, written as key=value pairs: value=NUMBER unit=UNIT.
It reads value=8 unit=mmHg
